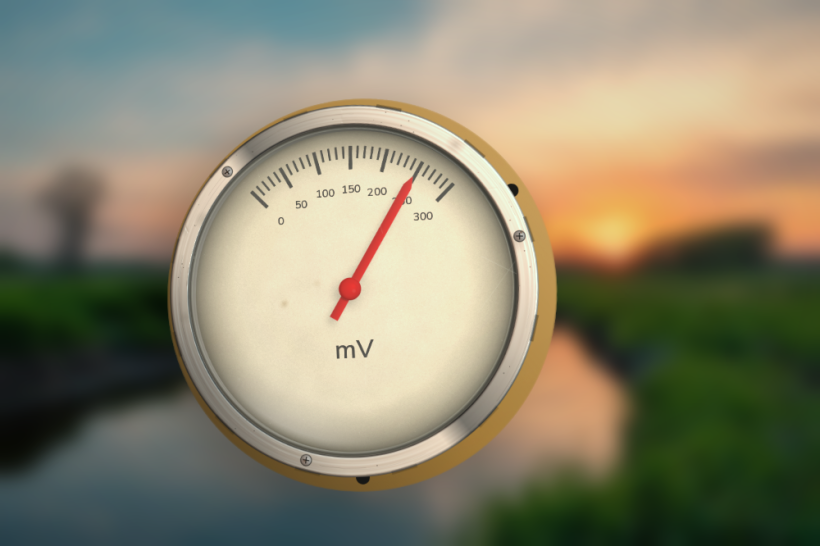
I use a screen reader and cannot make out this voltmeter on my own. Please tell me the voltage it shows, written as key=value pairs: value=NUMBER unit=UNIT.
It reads value=250 unit=mV
